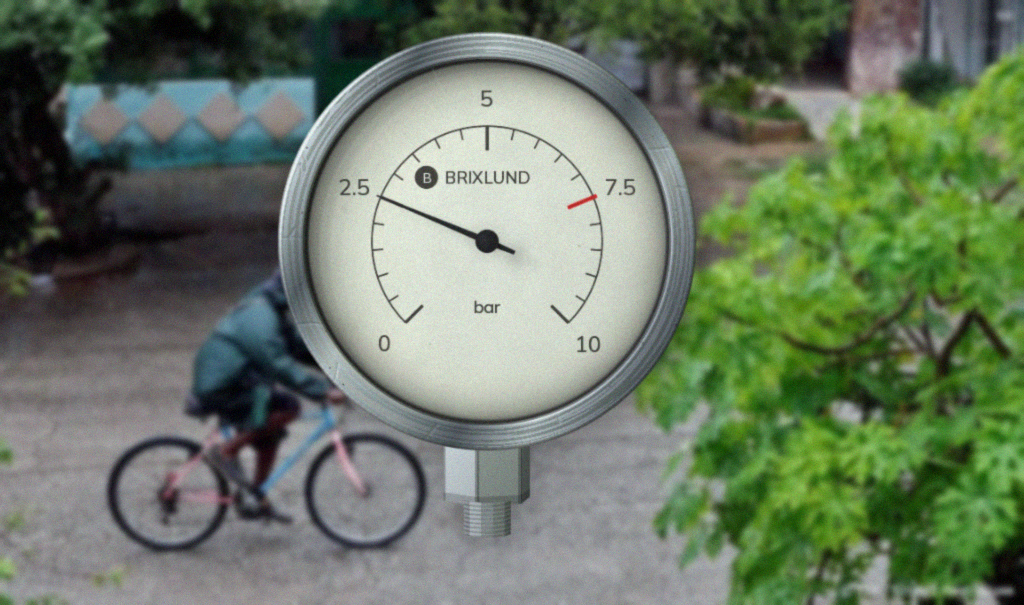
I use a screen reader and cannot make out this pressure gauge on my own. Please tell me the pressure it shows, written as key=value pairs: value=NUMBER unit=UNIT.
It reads value=2.5 unit=bar
